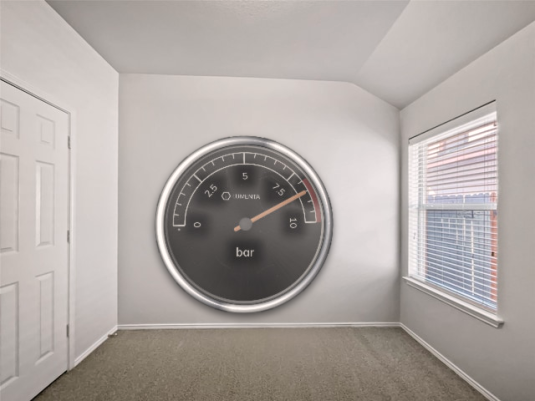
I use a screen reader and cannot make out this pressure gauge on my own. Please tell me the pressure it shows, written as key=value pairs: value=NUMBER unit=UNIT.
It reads value=8.5 unit=bar
